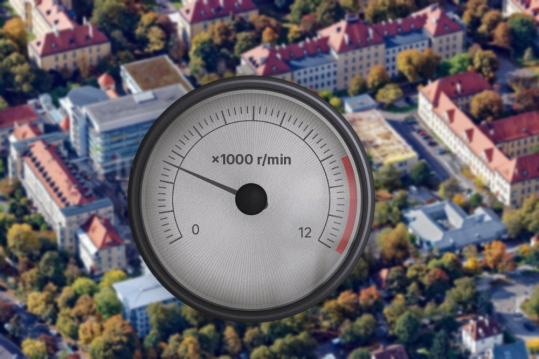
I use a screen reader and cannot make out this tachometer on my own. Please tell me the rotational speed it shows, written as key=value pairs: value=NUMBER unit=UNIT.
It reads value=2600 unit=rpm
